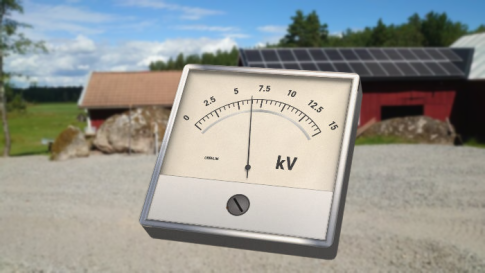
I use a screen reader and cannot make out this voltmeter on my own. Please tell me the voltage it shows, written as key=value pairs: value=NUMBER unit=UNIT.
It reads value=6.5 unit=kV
